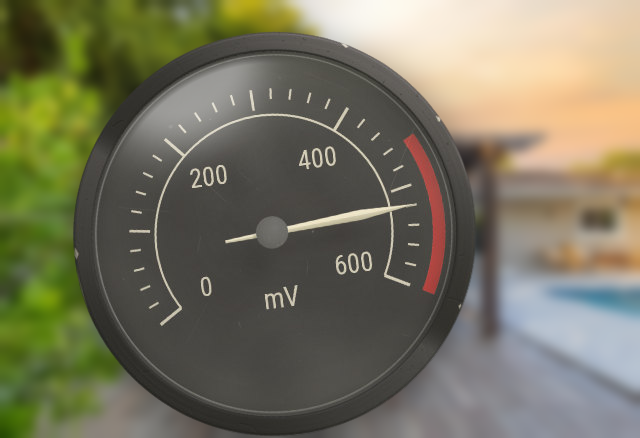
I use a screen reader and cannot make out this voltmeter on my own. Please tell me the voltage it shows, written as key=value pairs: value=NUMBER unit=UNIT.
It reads value=520 unit=mV
